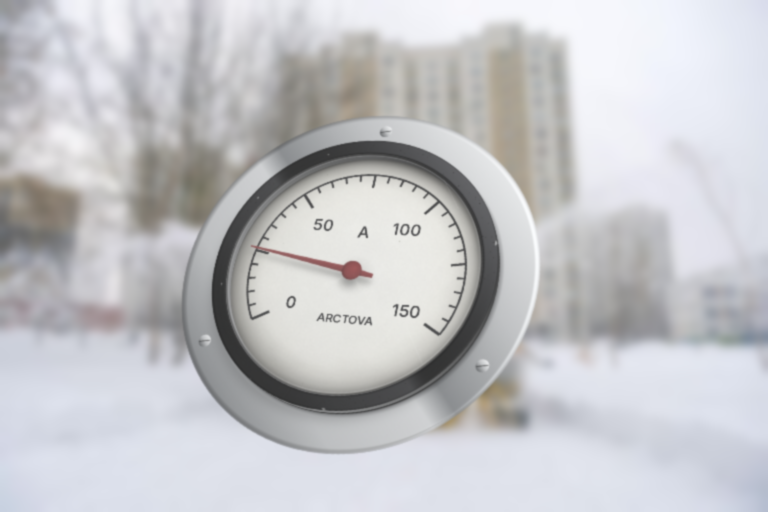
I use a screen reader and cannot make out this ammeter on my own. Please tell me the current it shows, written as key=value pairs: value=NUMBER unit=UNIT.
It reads value=25 unit=A
